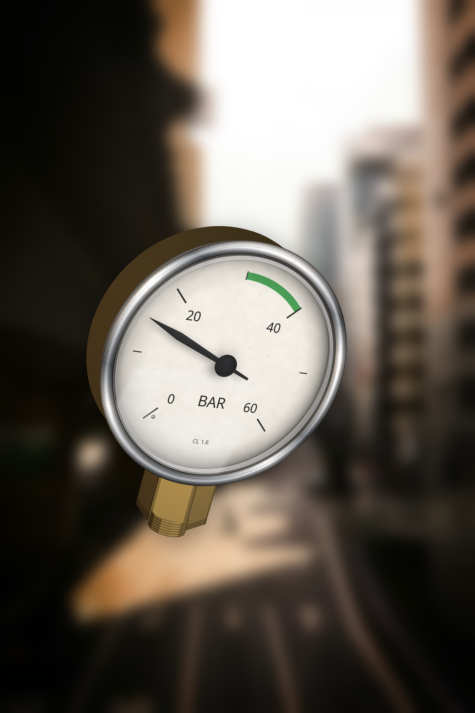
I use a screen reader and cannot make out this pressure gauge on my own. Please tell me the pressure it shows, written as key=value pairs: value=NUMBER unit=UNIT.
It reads value=15 unit=bar
